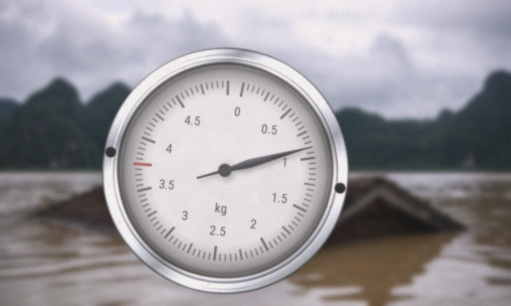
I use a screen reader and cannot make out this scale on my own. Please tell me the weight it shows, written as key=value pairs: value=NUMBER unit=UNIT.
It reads value=0.9 unit=kg
